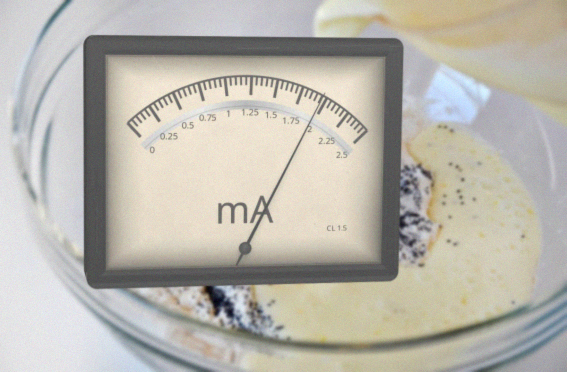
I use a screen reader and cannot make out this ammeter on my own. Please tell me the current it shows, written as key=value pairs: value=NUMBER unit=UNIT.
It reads value=1.95 unit=mA
